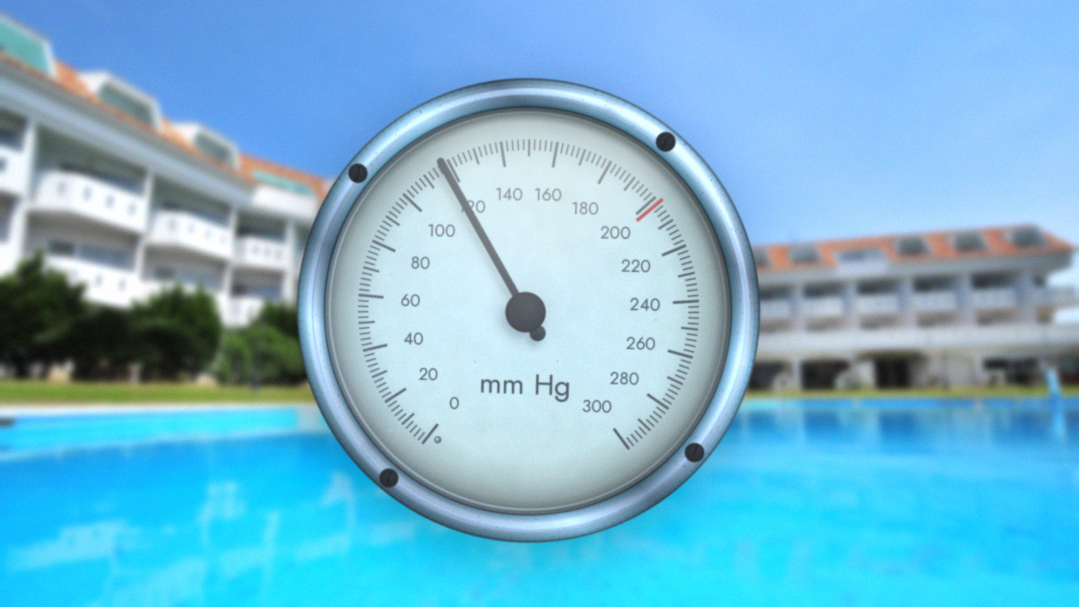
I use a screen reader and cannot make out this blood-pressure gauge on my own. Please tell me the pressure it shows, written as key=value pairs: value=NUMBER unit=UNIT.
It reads value=118 unit=mmHg
